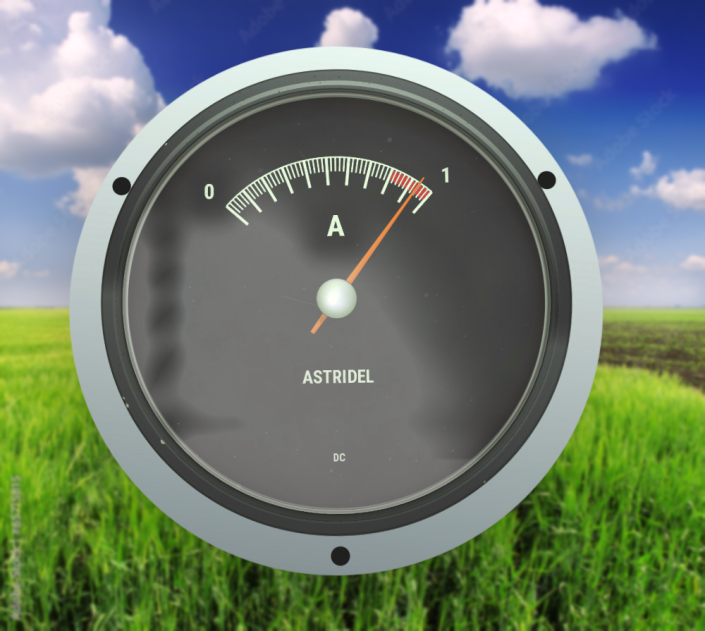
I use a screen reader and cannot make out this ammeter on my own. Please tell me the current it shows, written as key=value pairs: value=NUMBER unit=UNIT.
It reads value=0.94 unit=A
